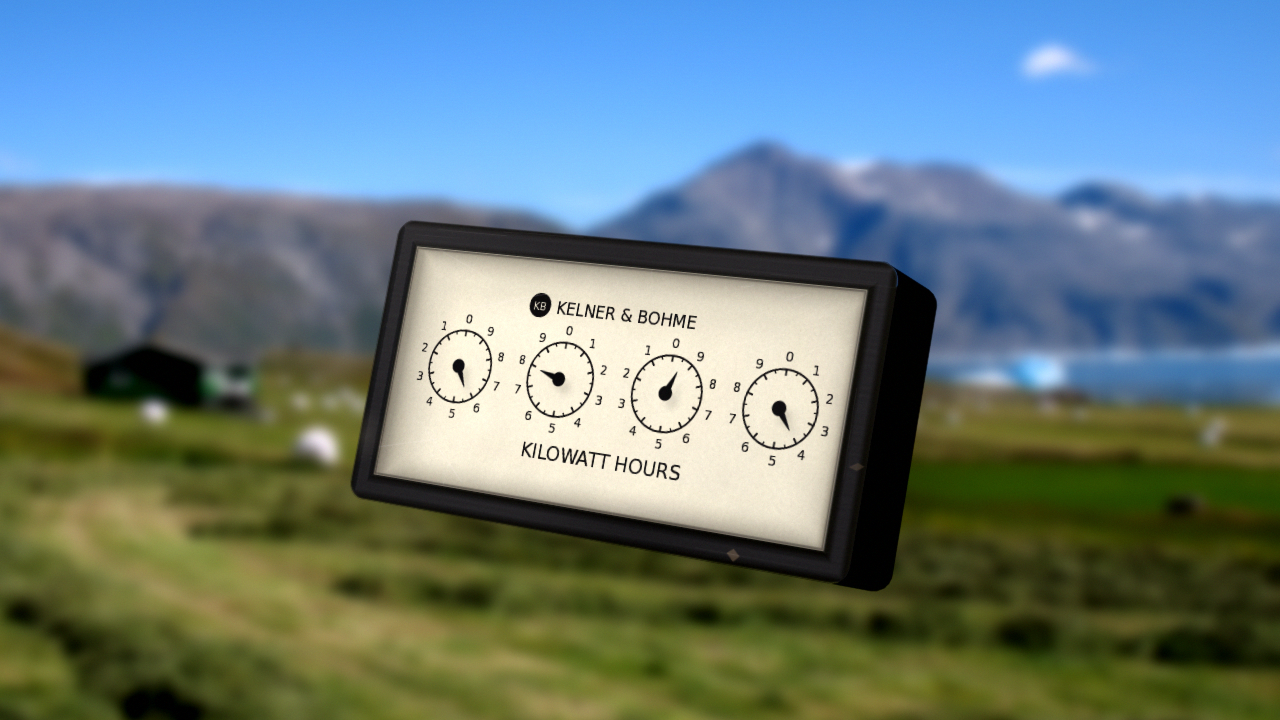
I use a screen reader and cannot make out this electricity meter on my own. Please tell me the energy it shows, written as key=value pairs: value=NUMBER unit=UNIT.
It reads value=5794 unit=kWh
